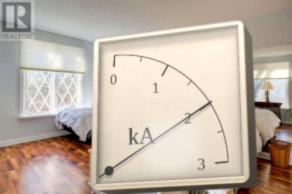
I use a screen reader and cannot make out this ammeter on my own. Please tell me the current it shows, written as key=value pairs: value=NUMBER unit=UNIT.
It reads value=2 unit=kA
